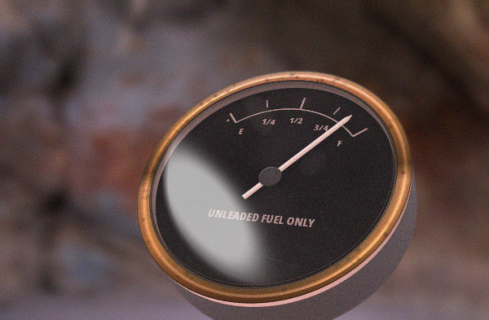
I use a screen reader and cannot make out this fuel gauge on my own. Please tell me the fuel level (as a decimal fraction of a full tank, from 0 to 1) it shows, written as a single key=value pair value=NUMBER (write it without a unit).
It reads value=0.875
